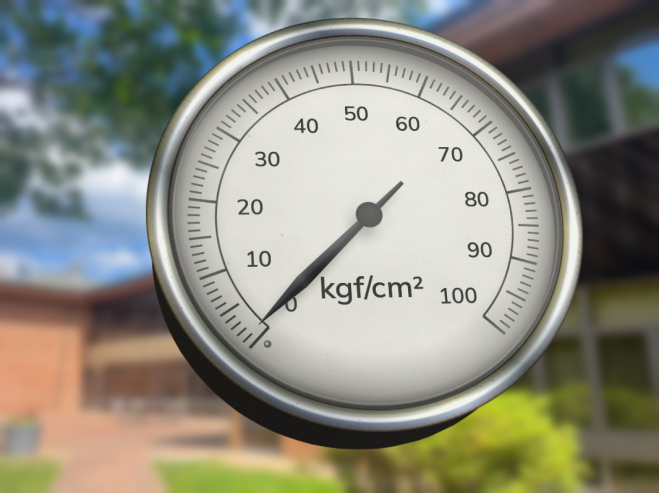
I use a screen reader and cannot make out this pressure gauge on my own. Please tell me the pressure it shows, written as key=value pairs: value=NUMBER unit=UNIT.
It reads value=1 unit=kg/cm²
